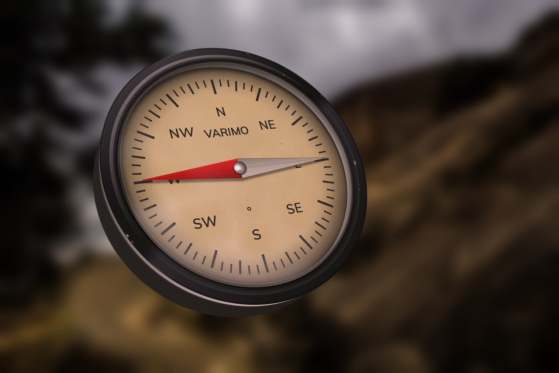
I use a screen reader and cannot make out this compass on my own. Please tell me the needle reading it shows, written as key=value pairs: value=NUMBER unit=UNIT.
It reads value=270 unit=°
